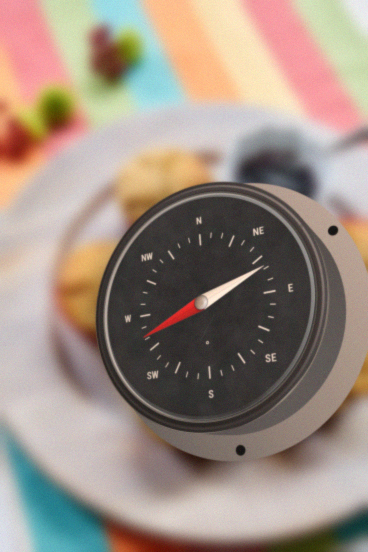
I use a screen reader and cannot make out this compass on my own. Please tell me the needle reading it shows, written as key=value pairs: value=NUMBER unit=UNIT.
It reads value=250 unit=°
